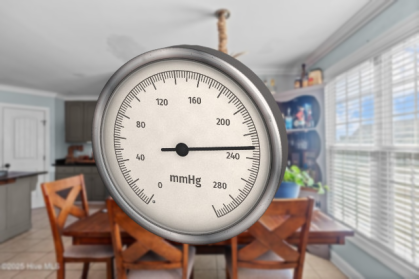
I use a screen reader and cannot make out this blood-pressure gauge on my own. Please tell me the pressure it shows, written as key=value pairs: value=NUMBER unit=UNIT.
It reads value=230 unit=mmHg
